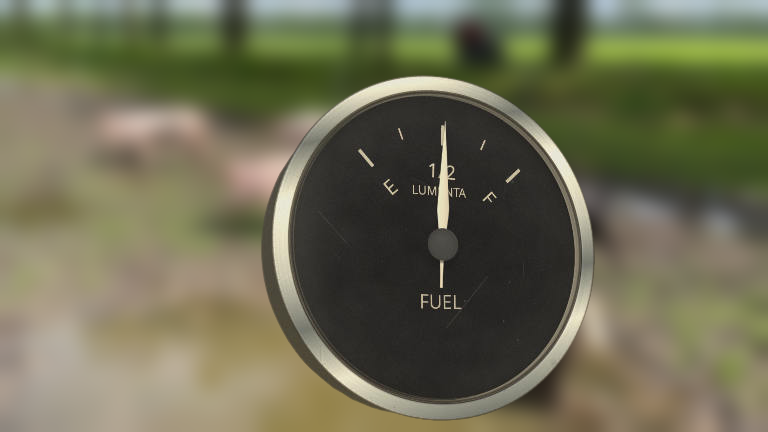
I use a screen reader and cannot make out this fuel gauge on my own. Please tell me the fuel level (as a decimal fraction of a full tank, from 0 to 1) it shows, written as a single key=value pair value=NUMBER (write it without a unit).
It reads value=0.5
